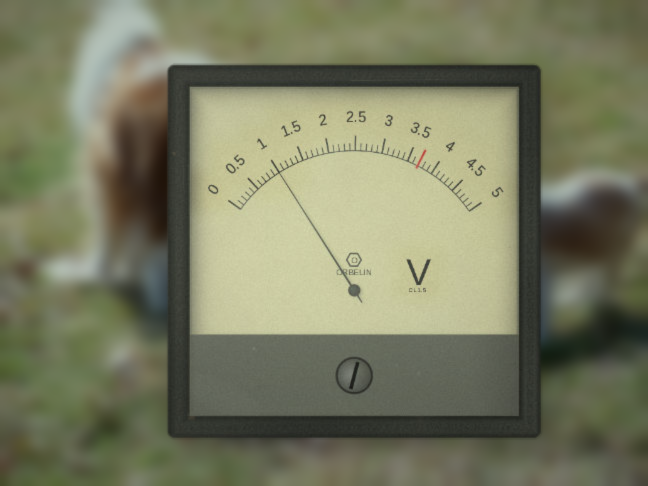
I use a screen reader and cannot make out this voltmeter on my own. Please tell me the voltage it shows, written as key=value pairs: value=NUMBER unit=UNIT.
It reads value=1 unit=V
